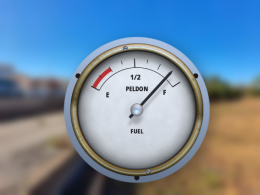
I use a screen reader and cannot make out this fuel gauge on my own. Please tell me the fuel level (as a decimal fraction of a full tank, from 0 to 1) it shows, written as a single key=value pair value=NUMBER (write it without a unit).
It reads value=0.875
